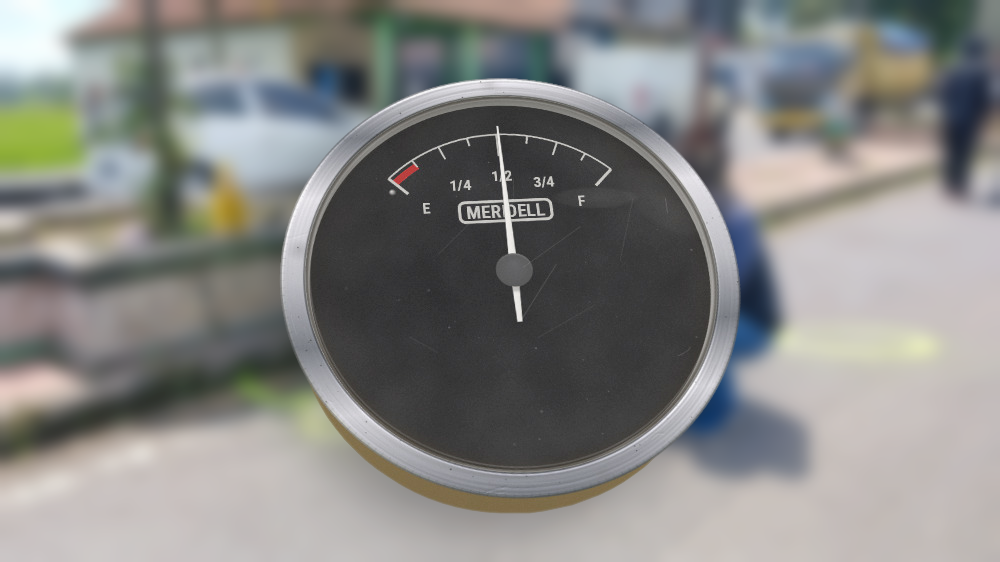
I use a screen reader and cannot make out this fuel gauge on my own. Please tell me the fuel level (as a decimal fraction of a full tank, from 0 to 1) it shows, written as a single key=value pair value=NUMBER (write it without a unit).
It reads value=0.5
